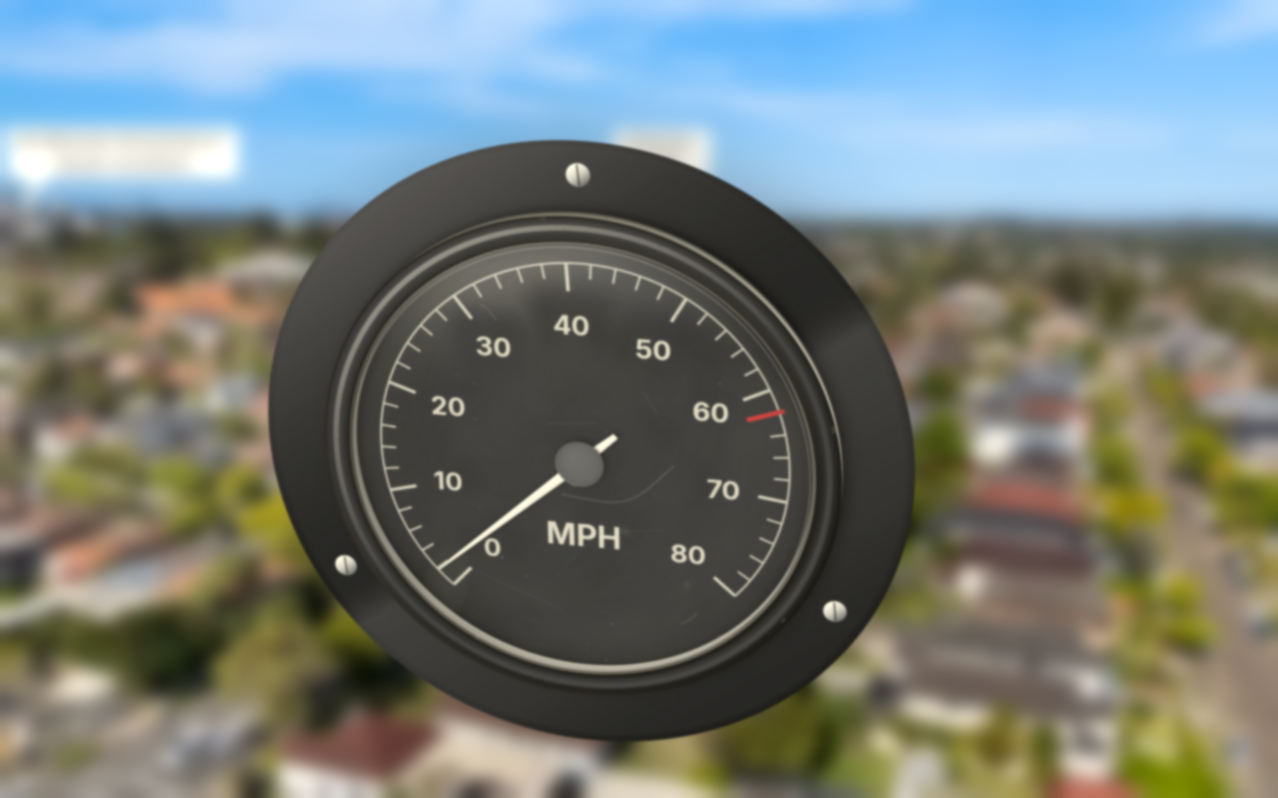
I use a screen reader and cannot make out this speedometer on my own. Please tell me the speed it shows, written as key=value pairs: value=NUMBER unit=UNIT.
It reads value=2 unit=mph
